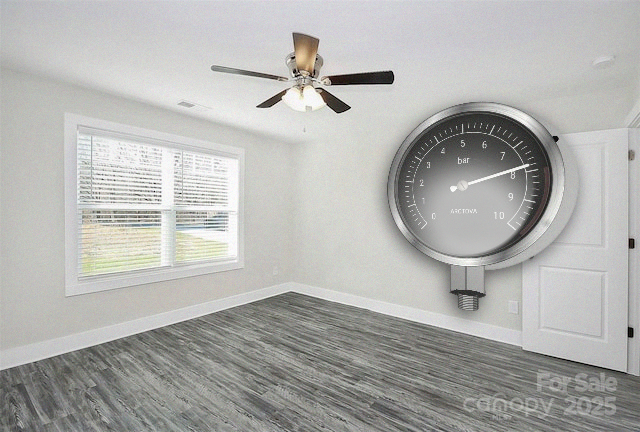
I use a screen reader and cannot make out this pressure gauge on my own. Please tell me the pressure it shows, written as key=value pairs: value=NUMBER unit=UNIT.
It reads value=7.8 unit=bar
